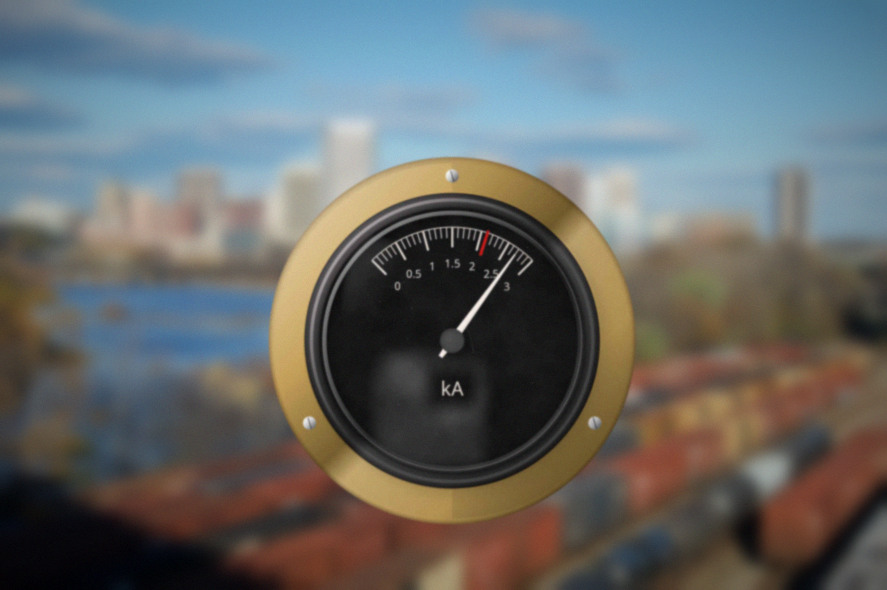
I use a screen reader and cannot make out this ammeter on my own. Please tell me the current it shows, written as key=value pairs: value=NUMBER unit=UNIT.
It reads value=2.7 unit=kA
